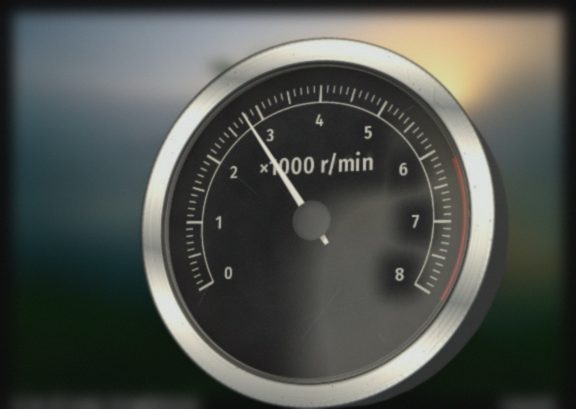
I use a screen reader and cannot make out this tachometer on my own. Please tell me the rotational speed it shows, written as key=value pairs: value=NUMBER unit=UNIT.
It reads value=2800 unit=rpm
